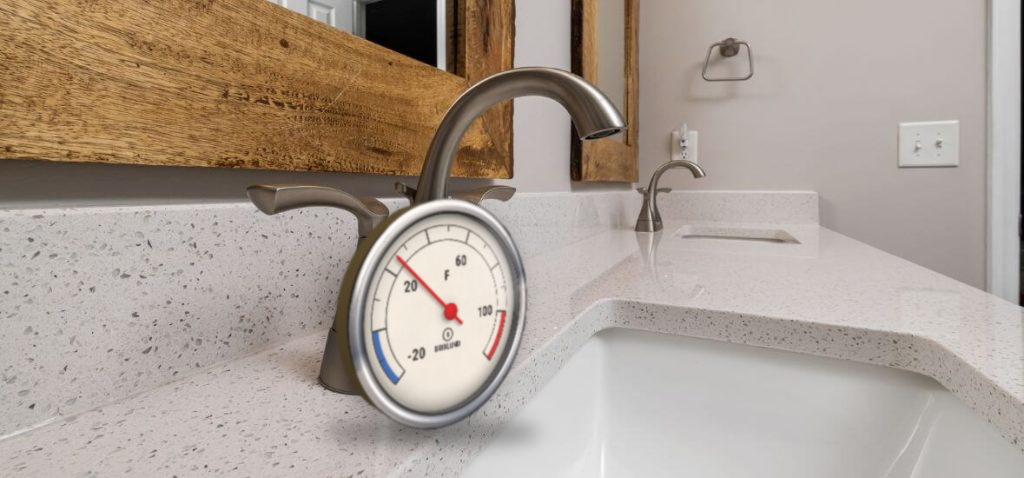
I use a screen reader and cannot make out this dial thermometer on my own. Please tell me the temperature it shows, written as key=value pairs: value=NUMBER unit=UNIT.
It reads value=25 unit=°F
